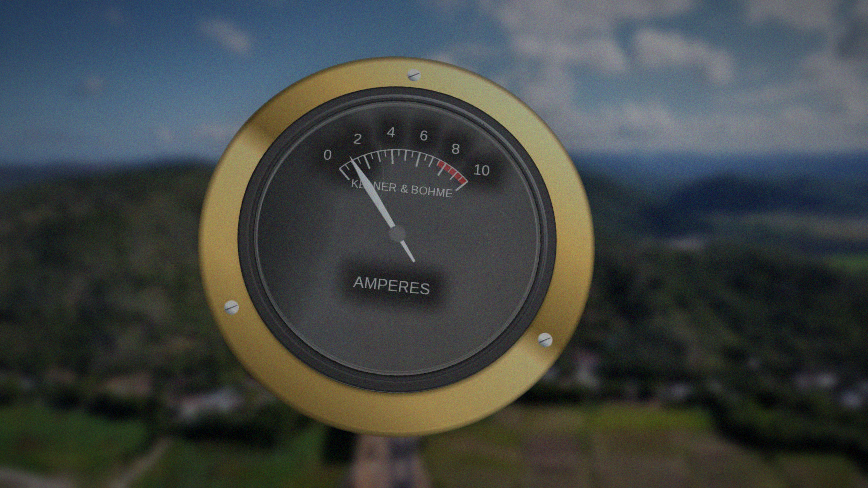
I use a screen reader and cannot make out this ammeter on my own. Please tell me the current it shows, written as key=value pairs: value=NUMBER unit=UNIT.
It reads value=1 unit=A
